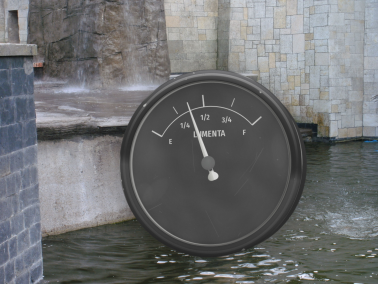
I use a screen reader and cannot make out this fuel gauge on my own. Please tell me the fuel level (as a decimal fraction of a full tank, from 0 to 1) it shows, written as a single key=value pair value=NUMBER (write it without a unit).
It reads value=0.375
